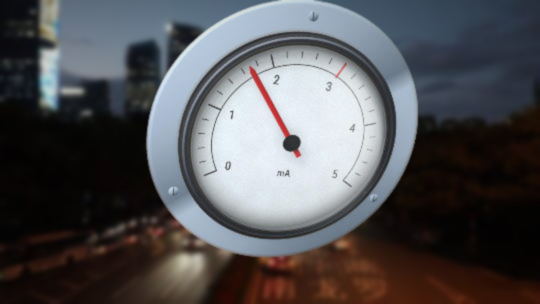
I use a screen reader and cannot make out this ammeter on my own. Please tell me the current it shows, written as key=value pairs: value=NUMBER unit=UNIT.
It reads value=1.7 unit=mA
